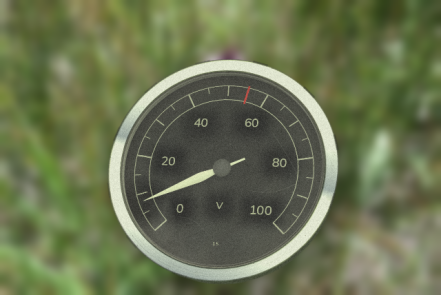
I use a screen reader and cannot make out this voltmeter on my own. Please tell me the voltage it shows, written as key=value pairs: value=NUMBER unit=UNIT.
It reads value=7.5 unit=V
